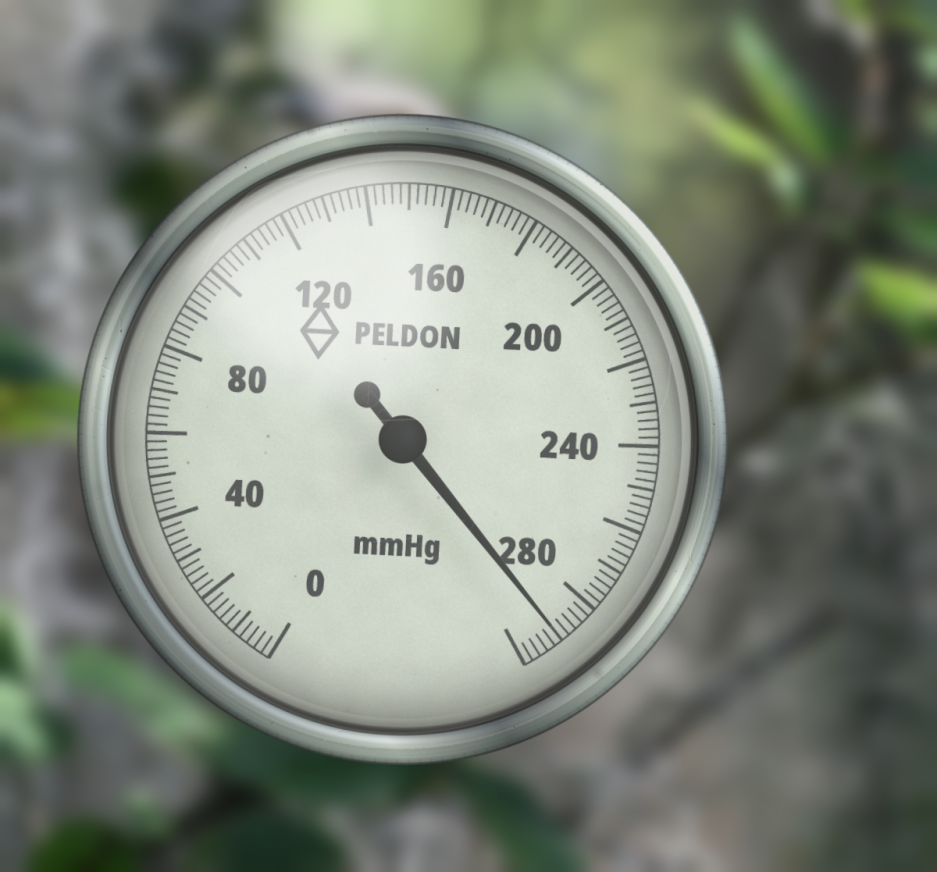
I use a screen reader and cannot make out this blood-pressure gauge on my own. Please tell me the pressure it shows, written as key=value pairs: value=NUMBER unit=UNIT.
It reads value=290 unit=mmHg
